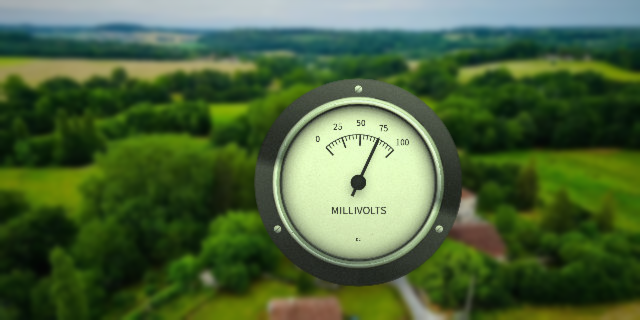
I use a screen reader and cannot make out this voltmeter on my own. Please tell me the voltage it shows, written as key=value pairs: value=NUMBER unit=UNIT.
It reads value=75 unit=mV
